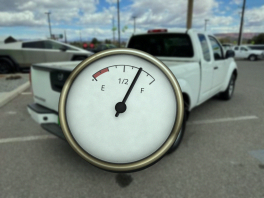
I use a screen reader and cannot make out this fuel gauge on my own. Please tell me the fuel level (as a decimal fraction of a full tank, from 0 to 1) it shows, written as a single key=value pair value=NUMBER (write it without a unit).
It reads value=0.75
